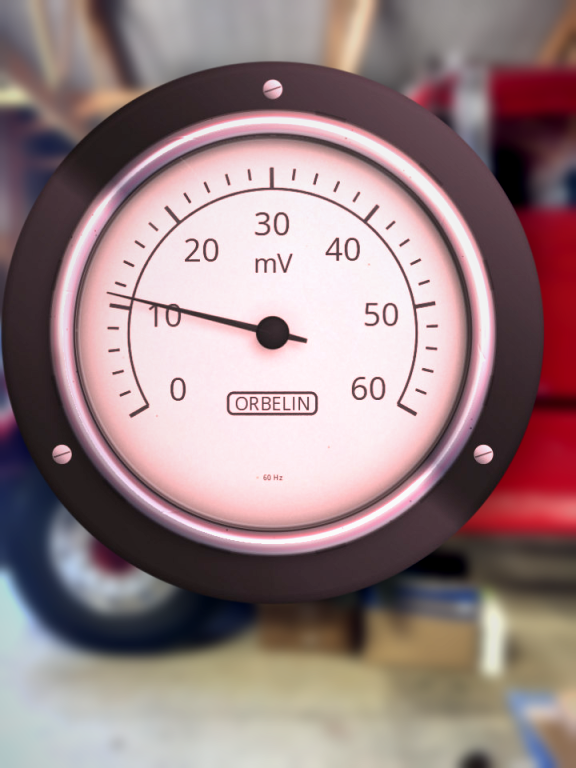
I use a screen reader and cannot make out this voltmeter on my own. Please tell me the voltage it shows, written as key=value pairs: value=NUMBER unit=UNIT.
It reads value=11 unit=mV
